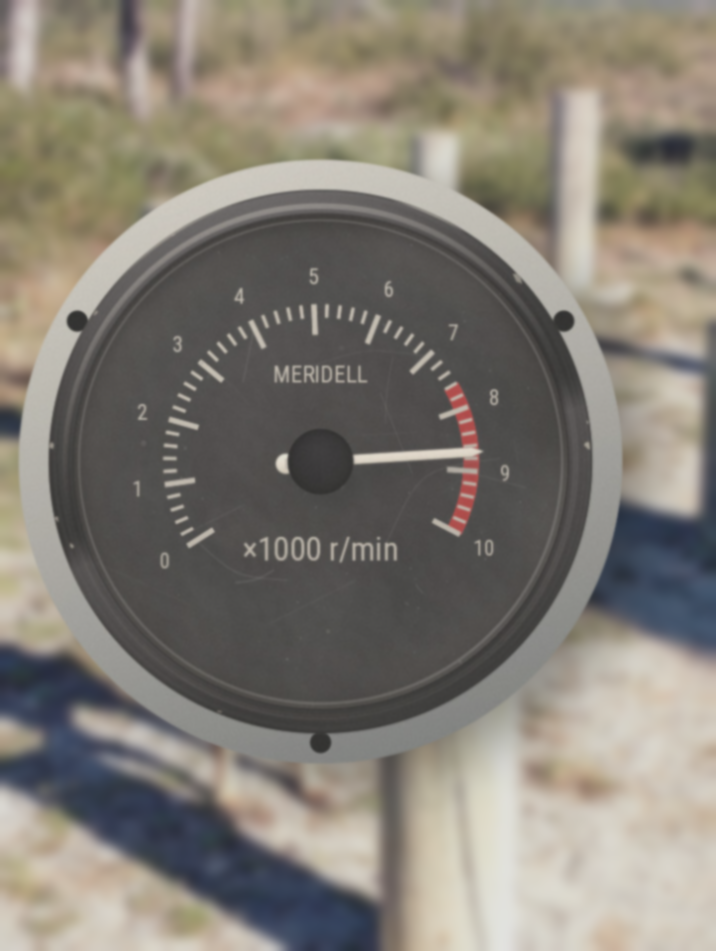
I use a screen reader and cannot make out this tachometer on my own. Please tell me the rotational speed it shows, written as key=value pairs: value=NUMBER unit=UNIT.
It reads value=8700 unit=rpm
